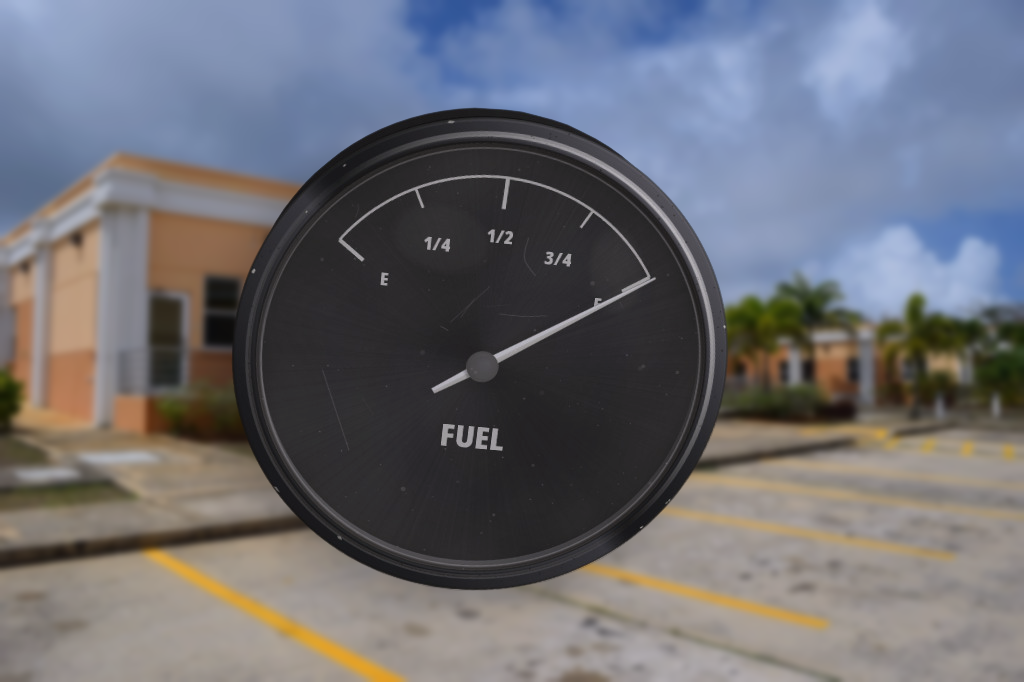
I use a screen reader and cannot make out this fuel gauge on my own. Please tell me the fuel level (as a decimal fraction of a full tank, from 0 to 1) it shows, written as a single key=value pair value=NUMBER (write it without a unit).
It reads value=1
